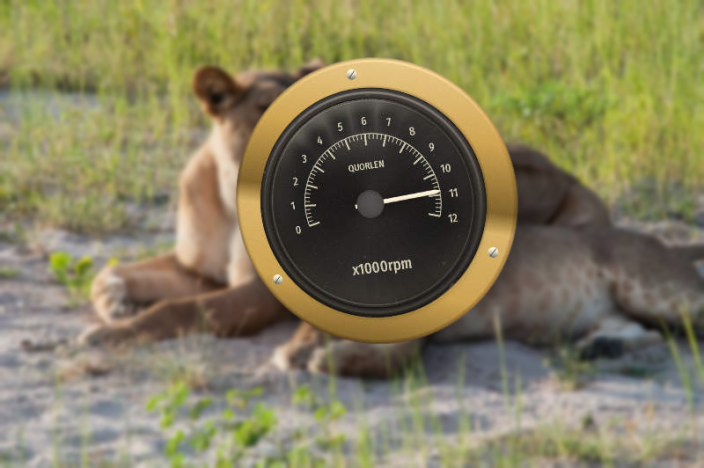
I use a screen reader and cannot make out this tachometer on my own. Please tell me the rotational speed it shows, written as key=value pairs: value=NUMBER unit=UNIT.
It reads value=10800 unit=rpm
